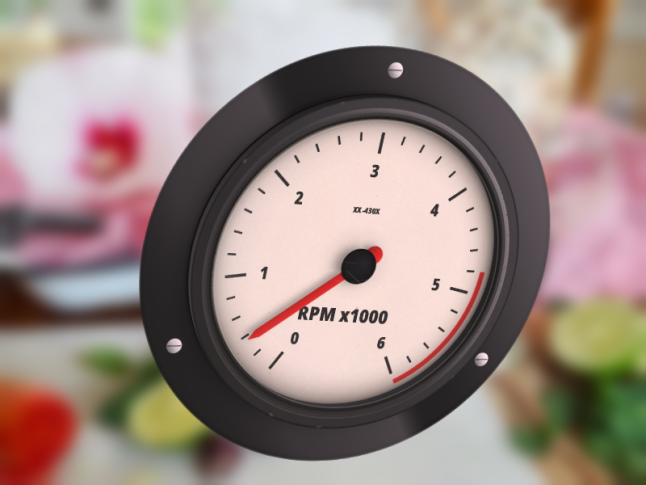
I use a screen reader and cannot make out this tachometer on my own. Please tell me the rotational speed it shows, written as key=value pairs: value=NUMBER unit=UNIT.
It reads value=400 unit=rpm
